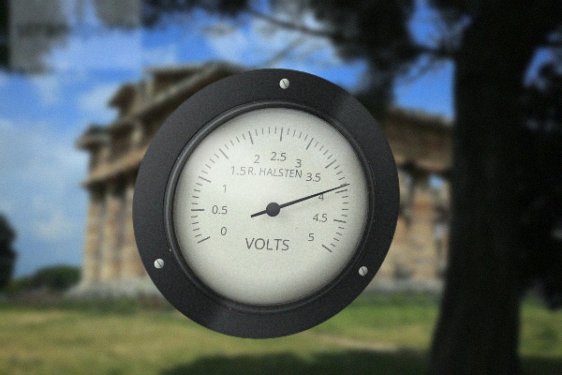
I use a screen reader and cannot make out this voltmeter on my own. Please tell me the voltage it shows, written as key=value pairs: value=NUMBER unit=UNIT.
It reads value=3.9 unit=V
